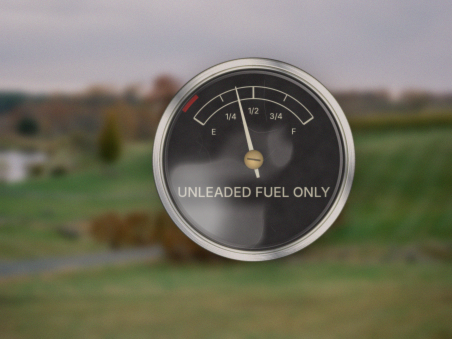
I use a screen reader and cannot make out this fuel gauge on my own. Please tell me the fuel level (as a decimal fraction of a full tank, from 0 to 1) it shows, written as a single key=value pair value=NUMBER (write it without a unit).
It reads value=0.375
